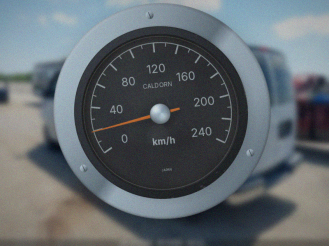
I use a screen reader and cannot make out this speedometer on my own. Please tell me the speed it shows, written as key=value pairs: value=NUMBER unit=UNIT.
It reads value=20 unit=km/h
